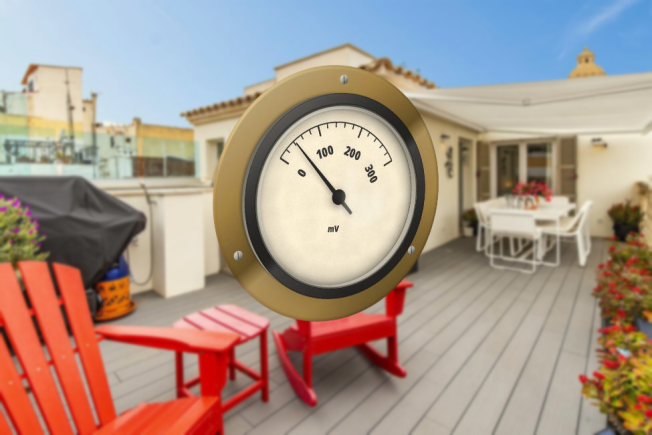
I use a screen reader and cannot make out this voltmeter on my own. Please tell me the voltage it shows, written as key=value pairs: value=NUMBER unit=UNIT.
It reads value=40 unit=mV
